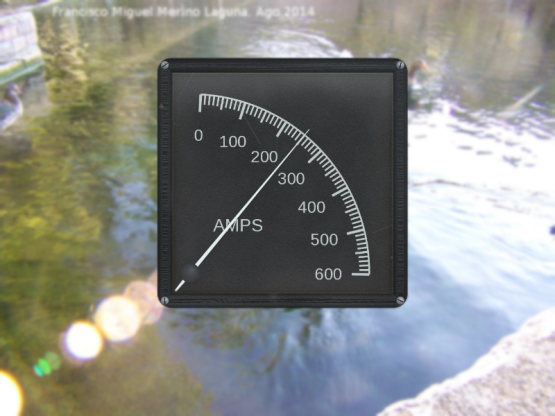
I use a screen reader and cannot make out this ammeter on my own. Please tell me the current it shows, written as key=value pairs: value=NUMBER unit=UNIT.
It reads value=250 unit=A
